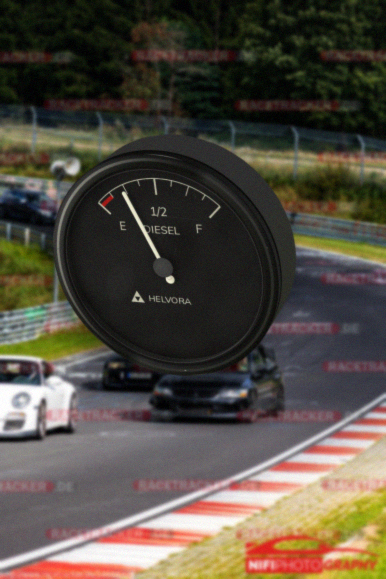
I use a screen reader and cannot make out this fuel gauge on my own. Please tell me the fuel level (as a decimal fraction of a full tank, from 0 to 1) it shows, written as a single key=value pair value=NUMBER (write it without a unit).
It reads value=0.25
